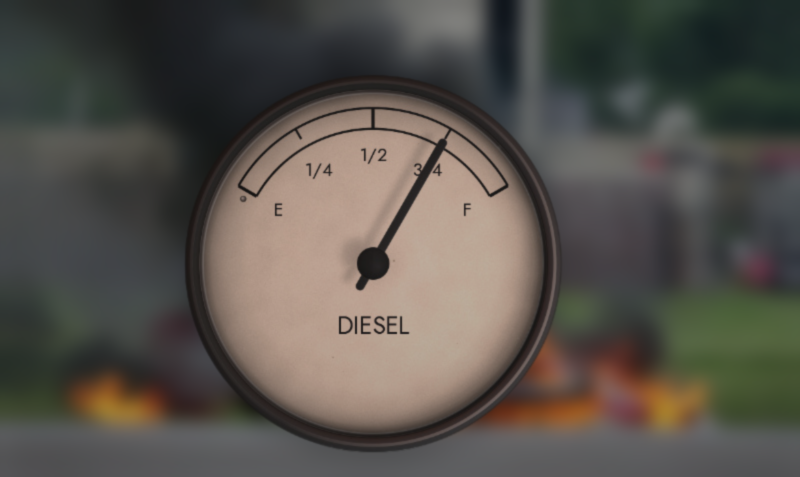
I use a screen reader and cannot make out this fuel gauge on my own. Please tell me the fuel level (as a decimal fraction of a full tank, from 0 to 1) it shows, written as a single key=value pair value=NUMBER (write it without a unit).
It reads value=0.75
